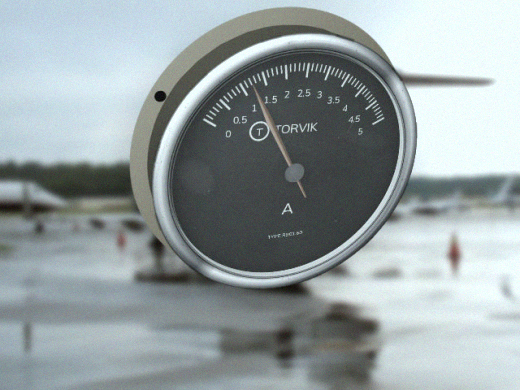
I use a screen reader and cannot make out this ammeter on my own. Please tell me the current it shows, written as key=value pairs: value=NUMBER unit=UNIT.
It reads value=1.2 unit=A
